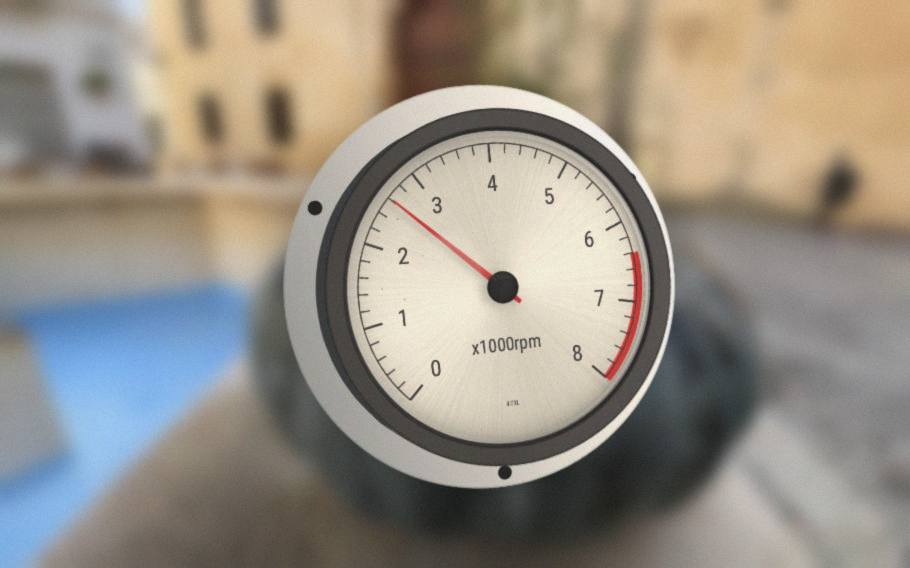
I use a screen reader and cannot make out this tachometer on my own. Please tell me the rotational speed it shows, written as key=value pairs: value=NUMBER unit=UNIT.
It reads value=2600 unit=rpm
